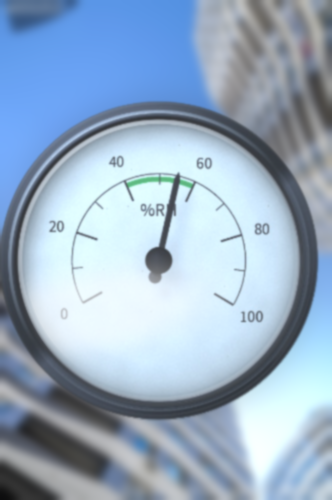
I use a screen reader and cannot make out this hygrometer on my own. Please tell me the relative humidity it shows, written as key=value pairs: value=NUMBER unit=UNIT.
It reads value=55 unit=%
